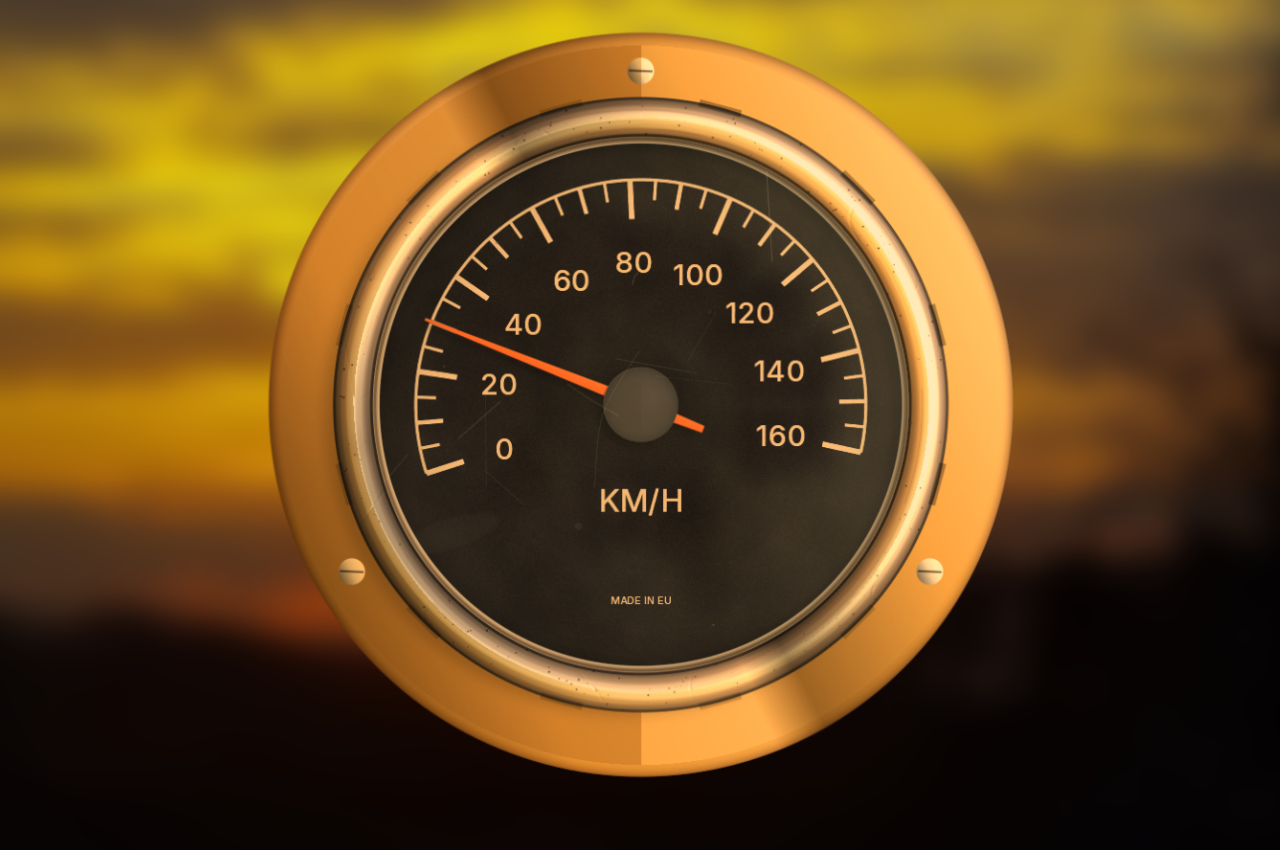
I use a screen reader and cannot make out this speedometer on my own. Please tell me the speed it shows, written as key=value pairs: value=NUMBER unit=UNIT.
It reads value=30 unit=km/h
